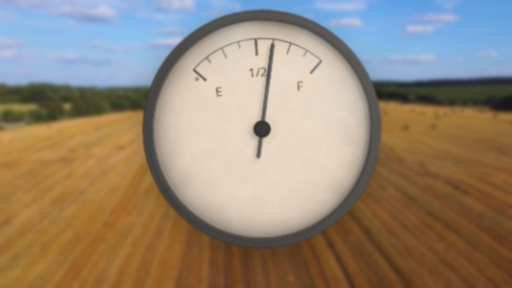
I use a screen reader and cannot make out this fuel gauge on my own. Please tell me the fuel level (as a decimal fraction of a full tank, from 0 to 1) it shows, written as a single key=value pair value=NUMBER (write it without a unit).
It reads value=0.625
